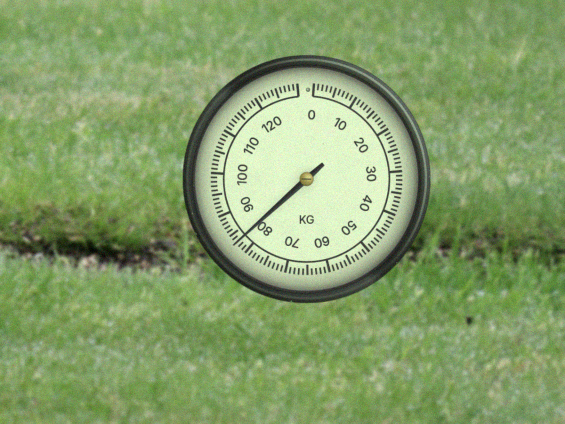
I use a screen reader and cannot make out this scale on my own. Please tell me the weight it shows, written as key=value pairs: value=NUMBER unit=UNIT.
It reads value=83 unit=kg
